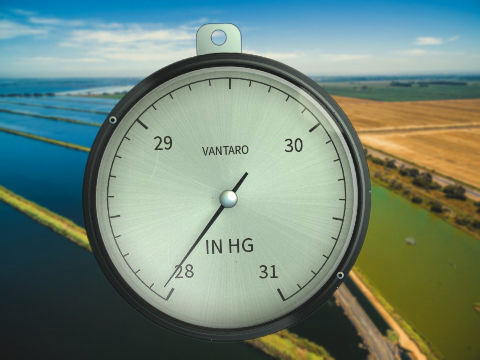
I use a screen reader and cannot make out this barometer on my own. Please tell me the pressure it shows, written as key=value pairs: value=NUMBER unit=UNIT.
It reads value=28.05 unit=inHg
